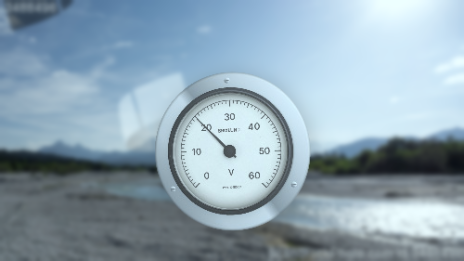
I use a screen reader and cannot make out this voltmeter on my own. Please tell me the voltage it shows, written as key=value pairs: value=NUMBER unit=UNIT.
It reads value=20 unit=V
